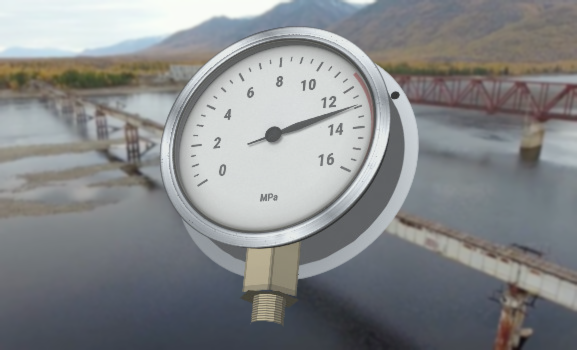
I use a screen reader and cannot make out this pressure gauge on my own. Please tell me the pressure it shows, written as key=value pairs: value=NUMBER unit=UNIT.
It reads value=13 unit=MPa
